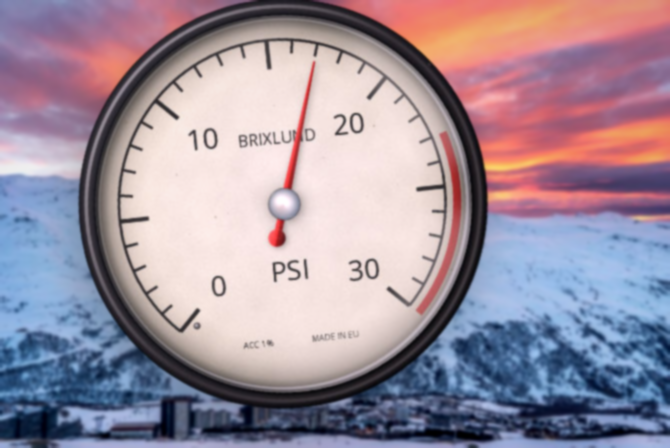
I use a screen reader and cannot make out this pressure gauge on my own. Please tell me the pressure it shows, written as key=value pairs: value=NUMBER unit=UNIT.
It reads value=17 unit=psi
